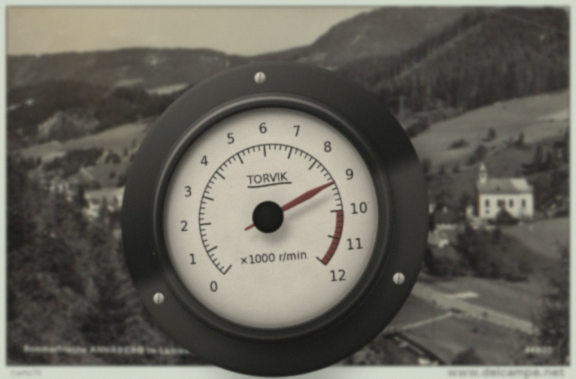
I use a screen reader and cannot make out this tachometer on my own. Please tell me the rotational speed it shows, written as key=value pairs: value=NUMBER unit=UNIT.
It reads value=9000 unit=rpm
